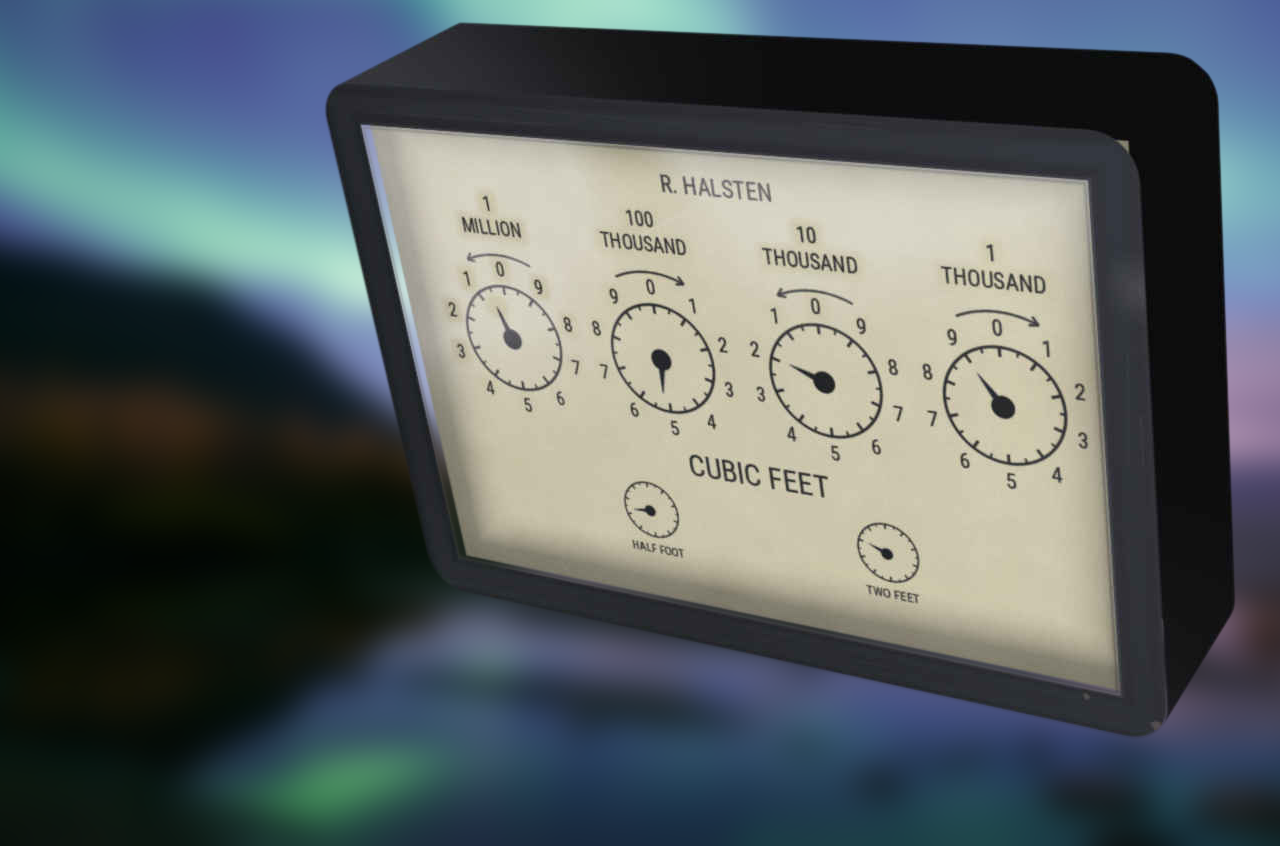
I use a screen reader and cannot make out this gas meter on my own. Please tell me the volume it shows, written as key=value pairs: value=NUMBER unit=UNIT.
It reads value=51900 unit=ft³
